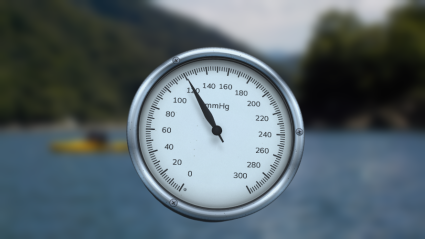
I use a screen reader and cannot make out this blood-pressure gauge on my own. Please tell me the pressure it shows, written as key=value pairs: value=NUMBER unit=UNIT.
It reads value=120 unit=mmHg
